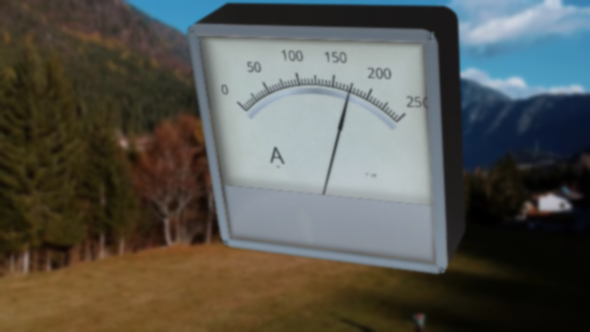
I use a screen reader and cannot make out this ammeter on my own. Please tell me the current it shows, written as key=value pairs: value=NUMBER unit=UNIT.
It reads value=175 unit=A
